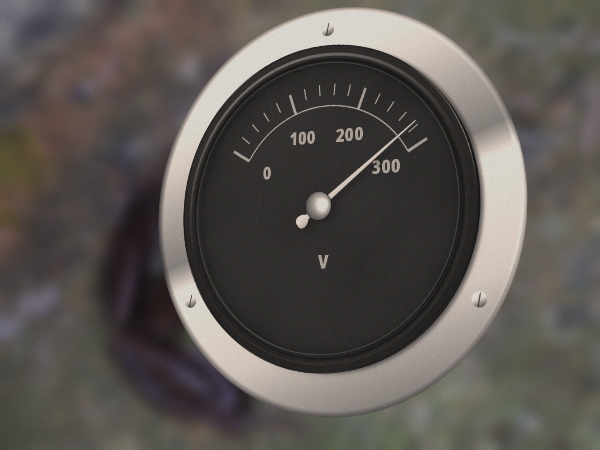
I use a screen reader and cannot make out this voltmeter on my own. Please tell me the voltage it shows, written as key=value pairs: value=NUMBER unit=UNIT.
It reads value=280 unit=V
